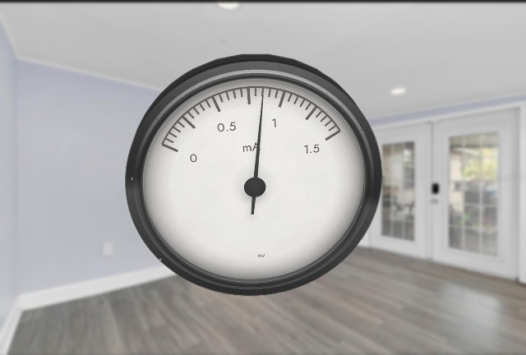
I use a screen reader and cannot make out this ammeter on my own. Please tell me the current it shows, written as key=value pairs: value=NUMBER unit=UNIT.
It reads value=0.85 unit=mA
